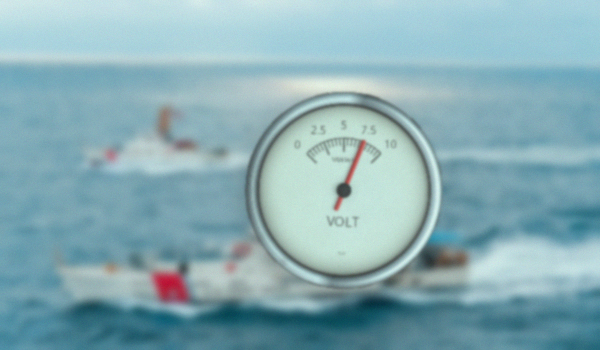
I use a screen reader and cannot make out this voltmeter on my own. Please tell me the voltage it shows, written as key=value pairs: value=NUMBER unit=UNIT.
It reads value=7.5 unit=V
